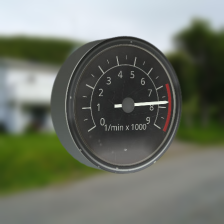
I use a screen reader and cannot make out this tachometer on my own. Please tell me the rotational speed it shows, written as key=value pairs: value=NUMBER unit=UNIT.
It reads value=7750 unit=rpm
